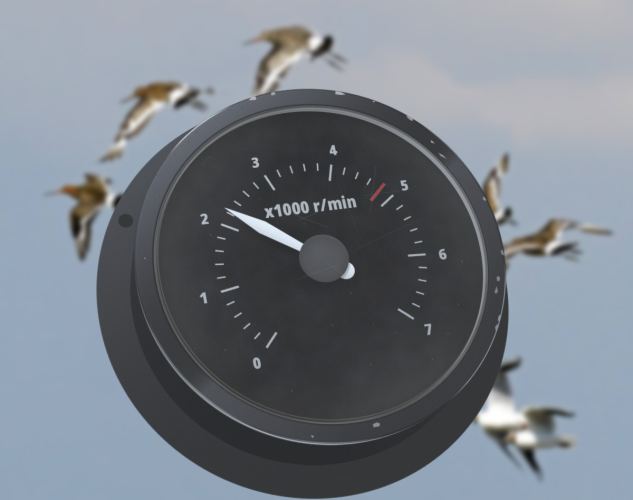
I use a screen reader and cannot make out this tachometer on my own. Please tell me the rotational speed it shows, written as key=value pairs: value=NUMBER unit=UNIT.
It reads value=2200 unit=rpm
